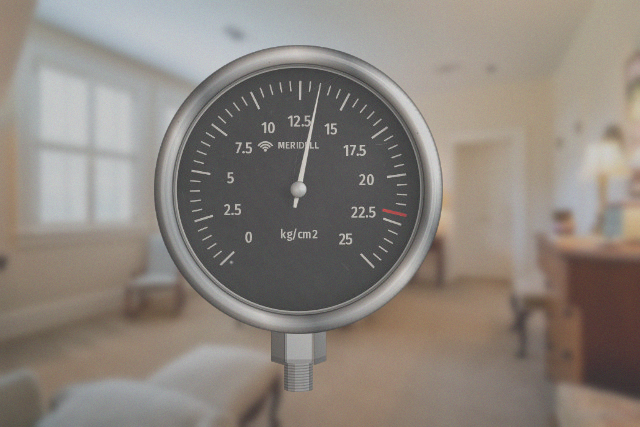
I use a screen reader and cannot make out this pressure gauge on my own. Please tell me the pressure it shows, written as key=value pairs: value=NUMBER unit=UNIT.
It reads value=13.5 unit=kg/cm²
